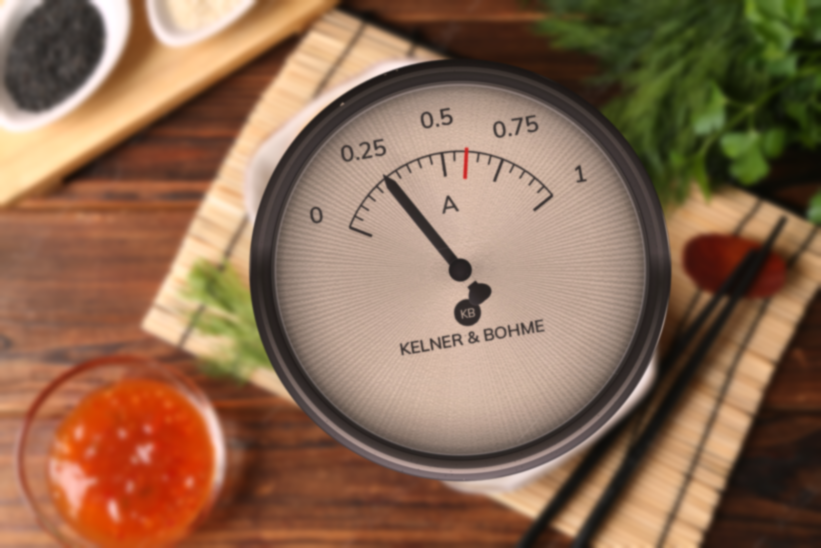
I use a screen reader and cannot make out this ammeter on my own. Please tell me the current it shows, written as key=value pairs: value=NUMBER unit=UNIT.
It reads value=0.25 unit=A
